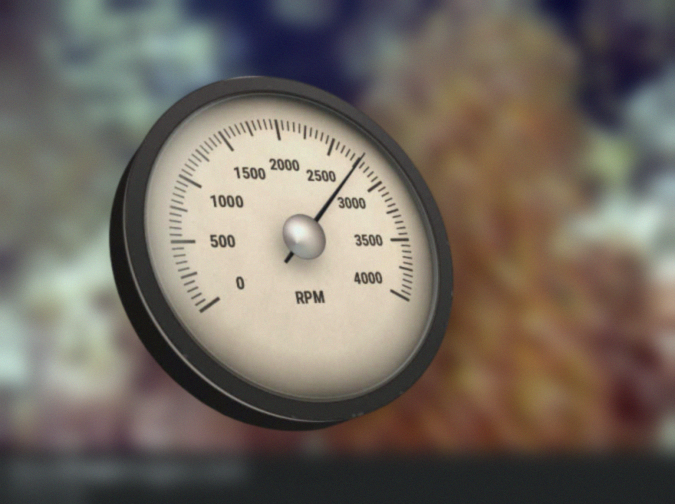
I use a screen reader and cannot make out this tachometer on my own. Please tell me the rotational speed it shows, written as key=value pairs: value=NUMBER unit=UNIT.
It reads value=2750 unit=rpm
